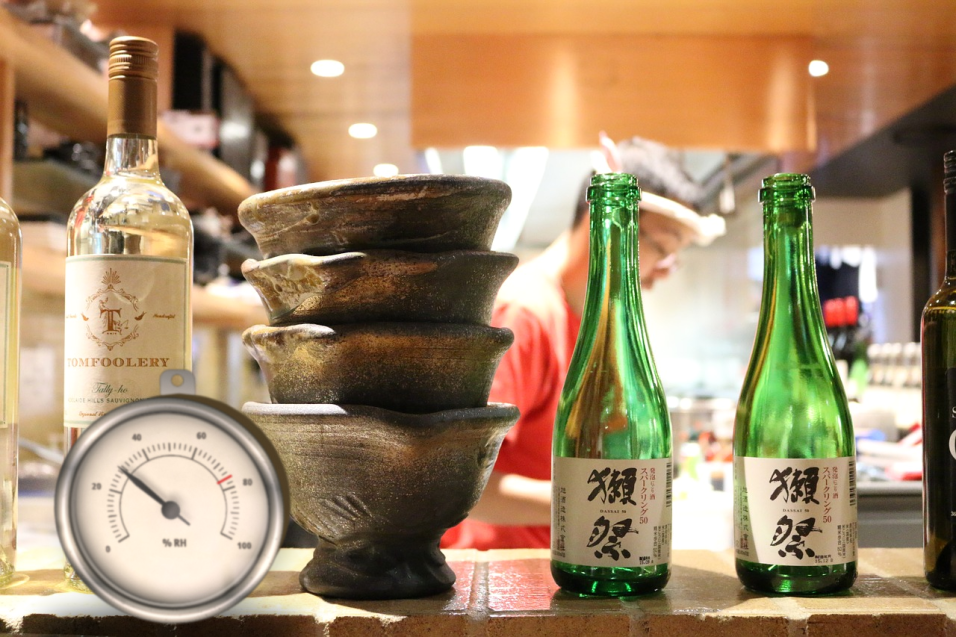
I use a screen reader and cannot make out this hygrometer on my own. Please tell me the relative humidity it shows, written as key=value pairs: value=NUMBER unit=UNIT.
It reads value=30 unit=%
